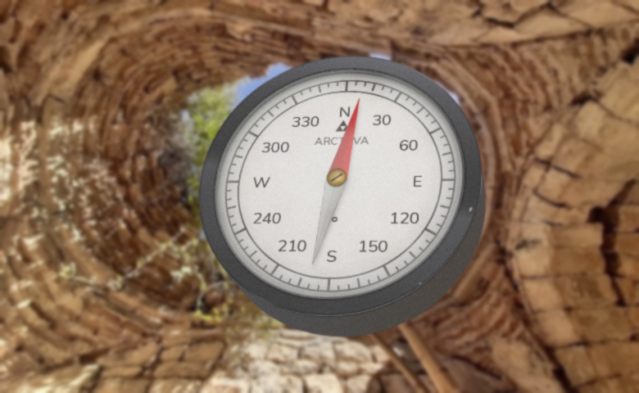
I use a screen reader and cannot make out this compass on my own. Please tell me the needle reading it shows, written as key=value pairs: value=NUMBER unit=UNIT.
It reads value=10 unit=°
